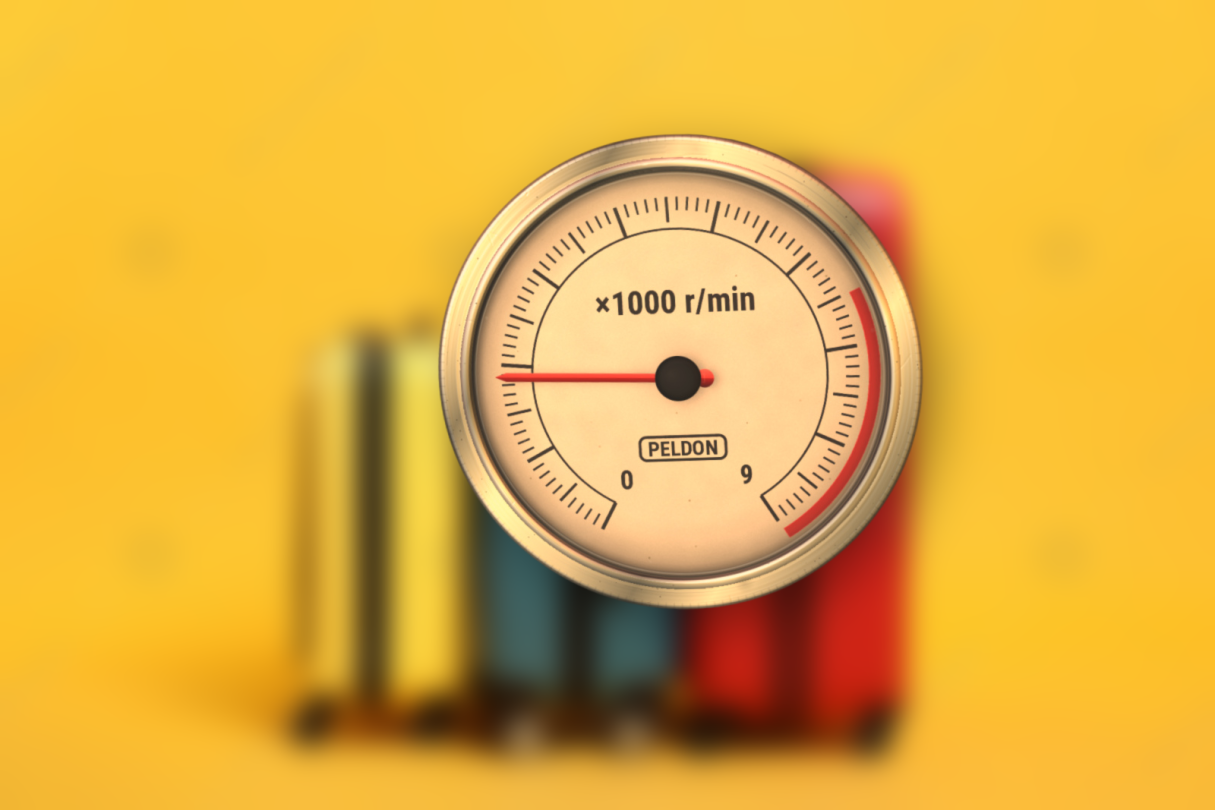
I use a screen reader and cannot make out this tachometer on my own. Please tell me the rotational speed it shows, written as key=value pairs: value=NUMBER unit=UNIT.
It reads value=1900 unit=rpm
